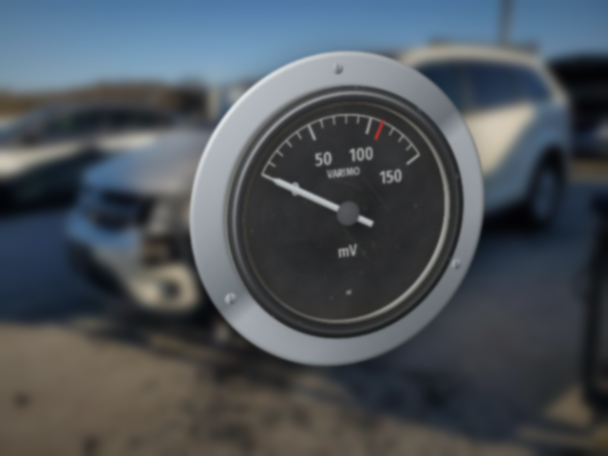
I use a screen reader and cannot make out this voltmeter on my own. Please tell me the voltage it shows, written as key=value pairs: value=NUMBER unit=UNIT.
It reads value=0 unit=mV
